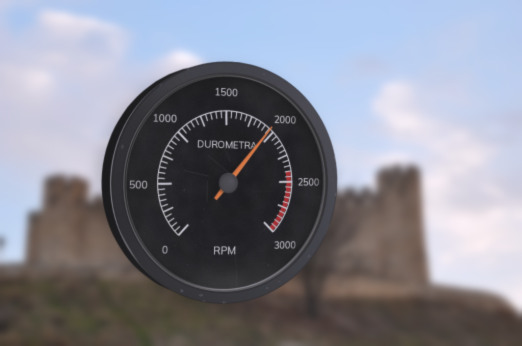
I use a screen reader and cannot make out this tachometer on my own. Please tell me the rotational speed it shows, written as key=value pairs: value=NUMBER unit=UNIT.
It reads value=1950 unit=rpm
